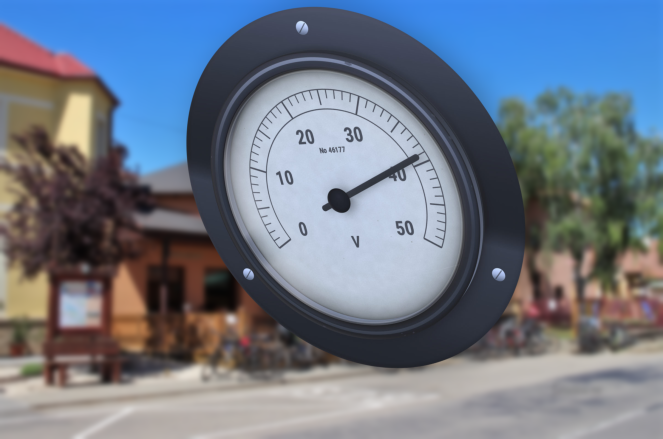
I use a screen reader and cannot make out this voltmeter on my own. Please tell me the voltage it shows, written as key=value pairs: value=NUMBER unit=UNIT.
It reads value=39 unit=V
